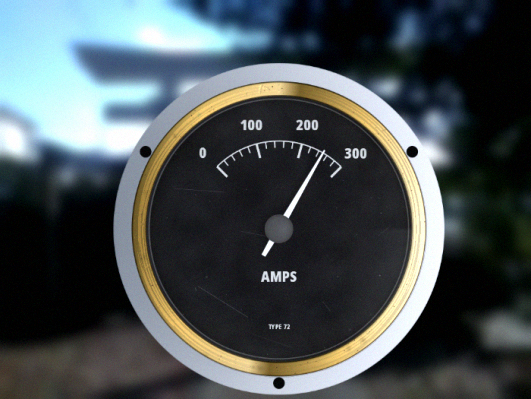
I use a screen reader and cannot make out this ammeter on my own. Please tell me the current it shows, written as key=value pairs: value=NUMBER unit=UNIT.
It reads value=250 unit=A
